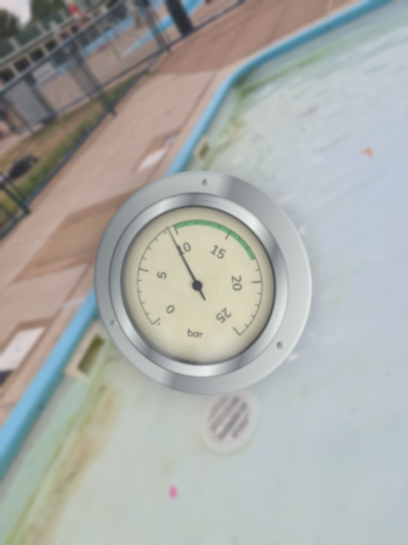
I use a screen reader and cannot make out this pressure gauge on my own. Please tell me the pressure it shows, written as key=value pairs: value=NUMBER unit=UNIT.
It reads value=9.5 unit=bar
